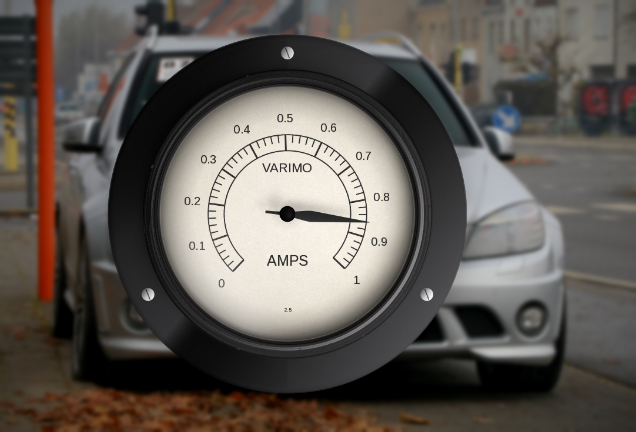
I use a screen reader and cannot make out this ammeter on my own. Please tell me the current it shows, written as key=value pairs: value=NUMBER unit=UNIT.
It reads value=0.86 unit=A
